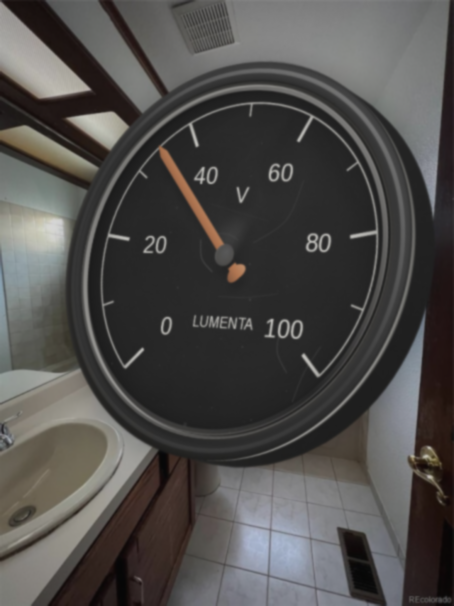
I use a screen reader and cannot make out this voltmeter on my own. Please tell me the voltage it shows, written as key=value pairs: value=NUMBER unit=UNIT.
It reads value=35 unit=V
